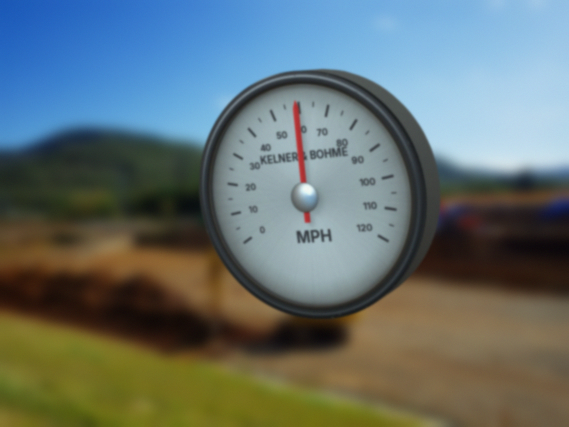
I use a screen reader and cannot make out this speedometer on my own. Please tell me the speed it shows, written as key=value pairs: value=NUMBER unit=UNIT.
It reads value=60 unit=mph
